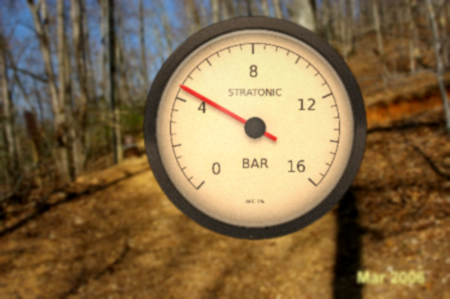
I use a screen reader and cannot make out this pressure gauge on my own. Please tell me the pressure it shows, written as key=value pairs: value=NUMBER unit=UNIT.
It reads value=4.5 unit=bar
